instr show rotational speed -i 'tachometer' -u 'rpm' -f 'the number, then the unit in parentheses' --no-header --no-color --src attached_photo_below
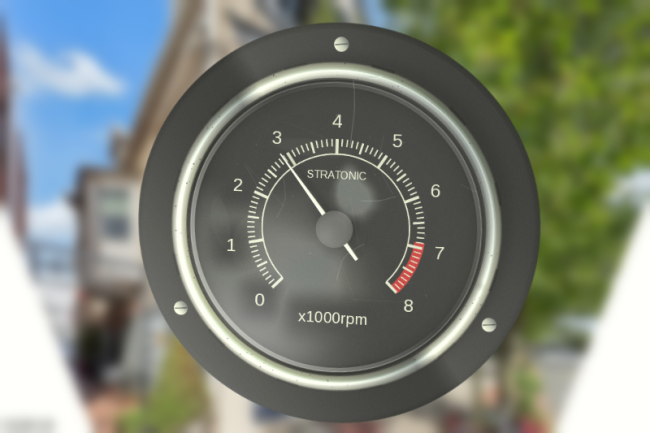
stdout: 2900 (rpm)
